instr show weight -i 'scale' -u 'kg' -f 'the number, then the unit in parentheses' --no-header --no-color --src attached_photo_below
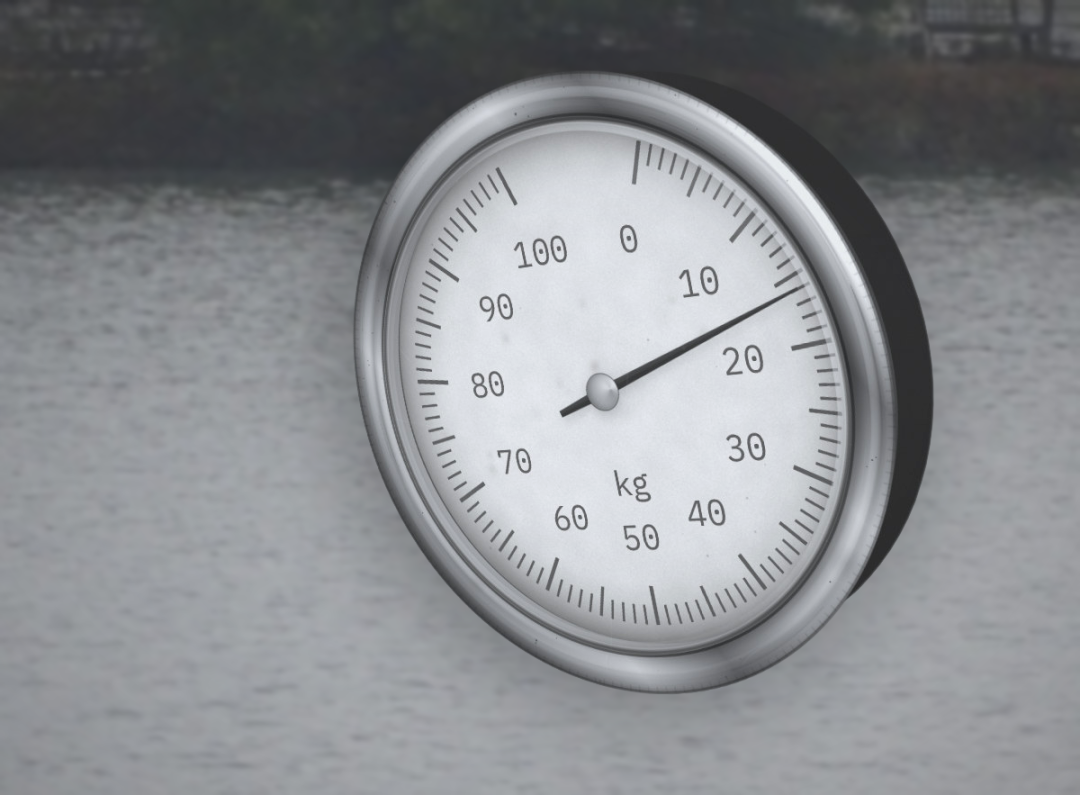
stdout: 16 (kg)
